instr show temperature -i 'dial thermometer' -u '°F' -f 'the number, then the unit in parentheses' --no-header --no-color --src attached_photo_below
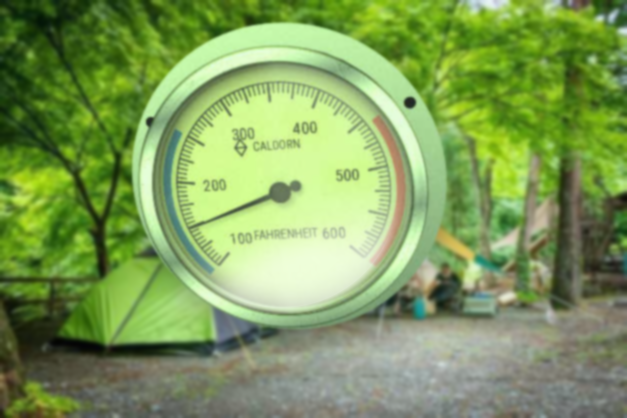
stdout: 150 (°F)
